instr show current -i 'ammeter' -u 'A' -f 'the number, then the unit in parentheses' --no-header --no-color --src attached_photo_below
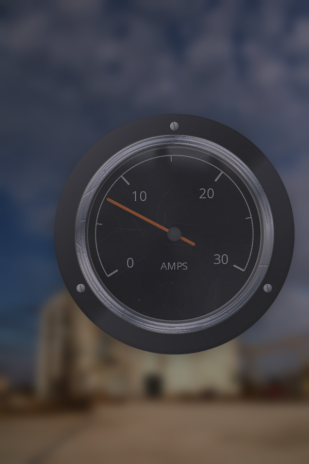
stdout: 7.5 (A)
